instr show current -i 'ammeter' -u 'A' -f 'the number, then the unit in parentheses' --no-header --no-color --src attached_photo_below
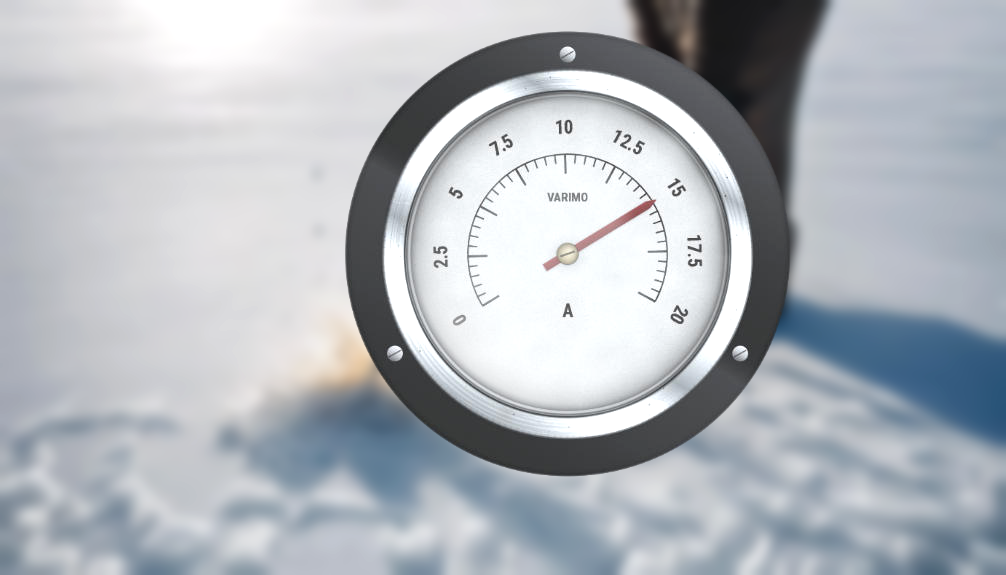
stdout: 15 (A)
